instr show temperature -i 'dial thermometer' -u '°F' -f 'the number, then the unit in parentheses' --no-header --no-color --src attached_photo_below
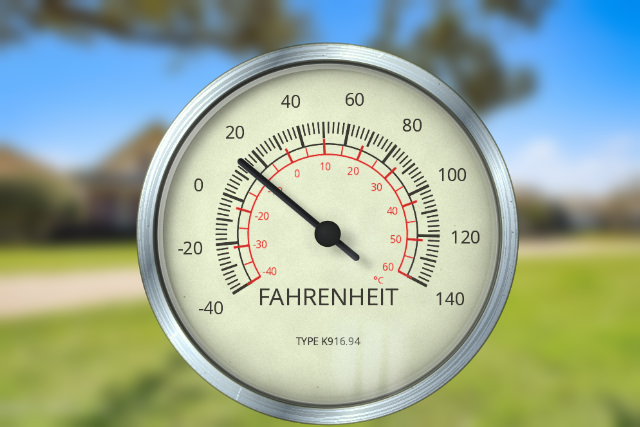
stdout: 14 (°F)
